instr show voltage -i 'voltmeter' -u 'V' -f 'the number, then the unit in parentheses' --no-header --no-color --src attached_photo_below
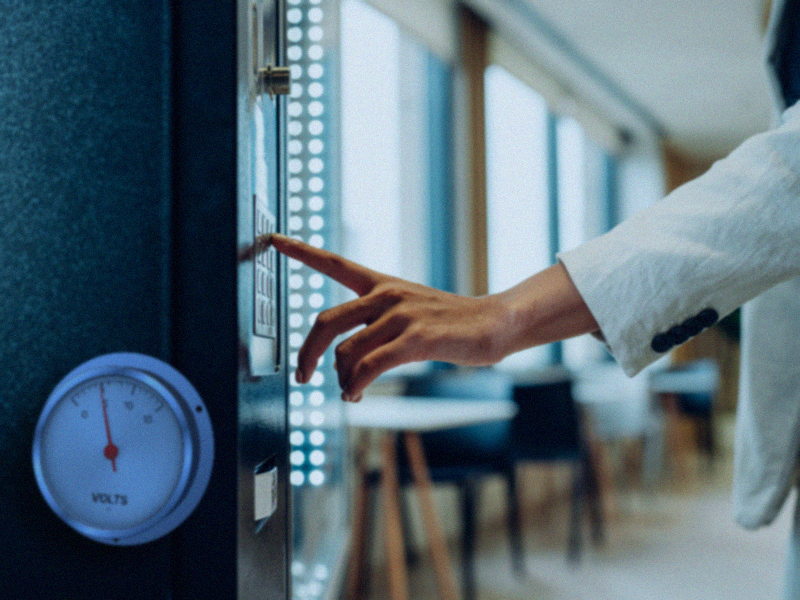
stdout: 5 (V)
